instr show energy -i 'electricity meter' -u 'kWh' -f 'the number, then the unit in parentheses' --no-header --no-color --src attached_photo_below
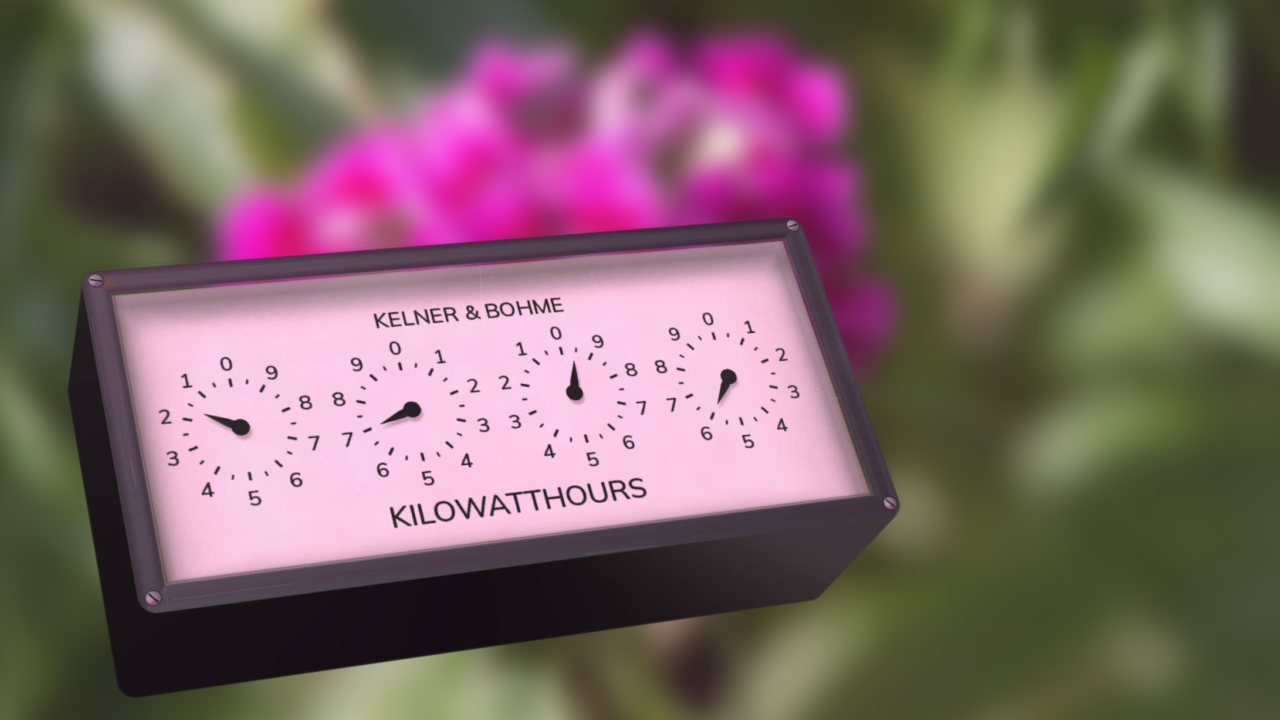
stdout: 1696 (kWh)
